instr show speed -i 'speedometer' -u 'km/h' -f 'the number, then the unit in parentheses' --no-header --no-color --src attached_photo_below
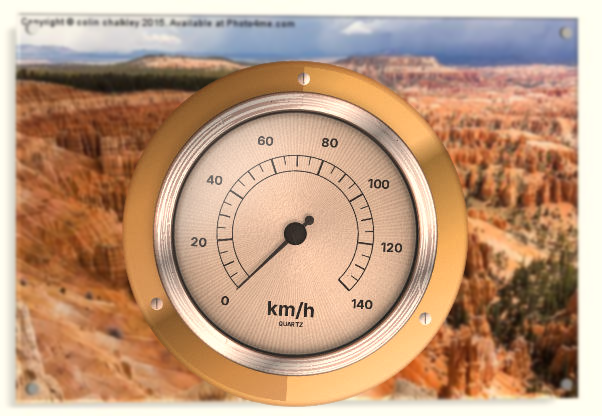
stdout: 0 (km/h)
